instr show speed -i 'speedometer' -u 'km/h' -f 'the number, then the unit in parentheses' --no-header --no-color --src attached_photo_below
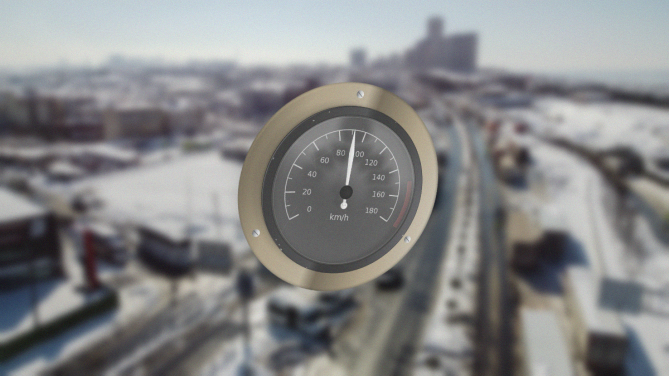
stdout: 90 (km/h)
